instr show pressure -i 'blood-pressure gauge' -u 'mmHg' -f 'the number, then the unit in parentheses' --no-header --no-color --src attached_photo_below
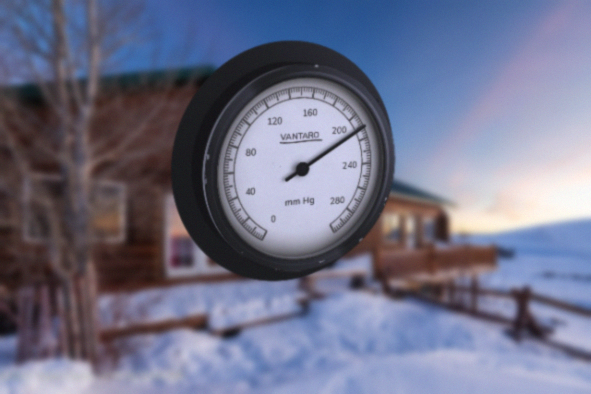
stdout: 210 (mmHg)
